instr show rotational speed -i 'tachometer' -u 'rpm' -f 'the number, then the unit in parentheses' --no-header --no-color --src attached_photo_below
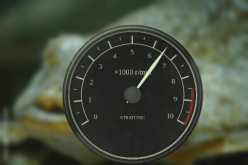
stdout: 6500 (rpm)
